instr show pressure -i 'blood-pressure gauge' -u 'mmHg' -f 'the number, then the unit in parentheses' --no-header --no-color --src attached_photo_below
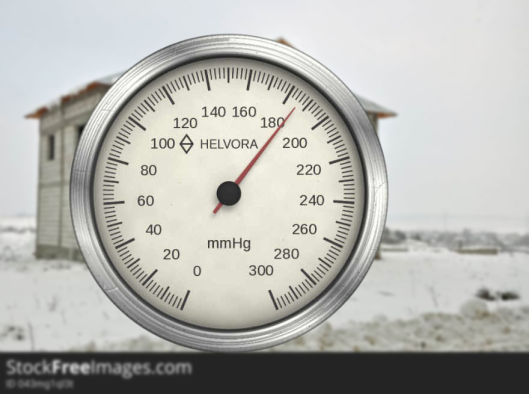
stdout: 186 (mmHg)
